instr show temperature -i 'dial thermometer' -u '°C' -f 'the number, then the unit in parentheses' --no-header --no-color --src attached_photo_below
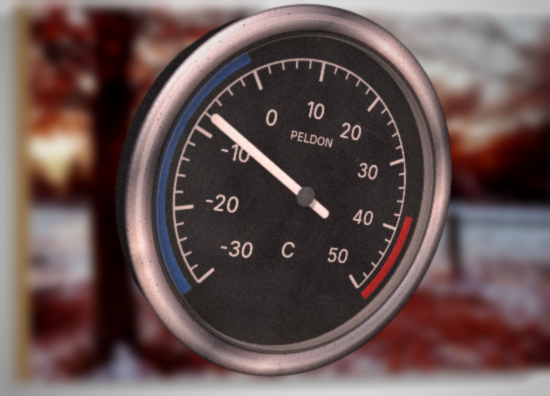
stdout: -8 (°C)
